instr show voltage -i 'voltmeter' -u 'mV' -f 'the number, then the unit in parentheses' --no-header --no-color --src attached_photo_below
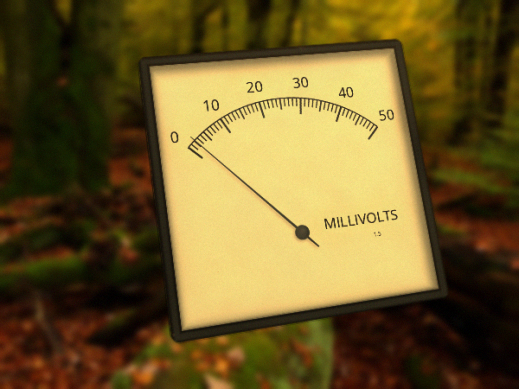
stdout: 2 (mV)
